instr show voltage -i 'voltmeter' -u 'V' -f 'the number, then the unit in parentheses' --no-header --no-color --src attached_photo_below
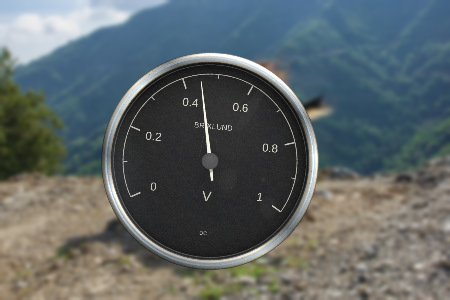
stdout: 0.45 (V)
